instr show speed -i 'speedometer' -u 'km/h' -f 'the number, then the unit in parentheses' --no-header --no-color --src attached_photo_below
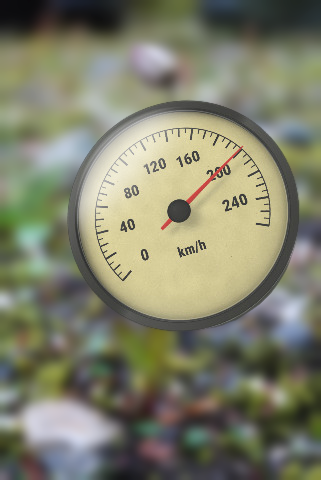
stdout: 200 (km/h)
